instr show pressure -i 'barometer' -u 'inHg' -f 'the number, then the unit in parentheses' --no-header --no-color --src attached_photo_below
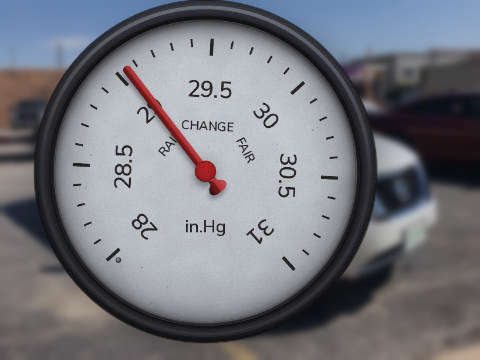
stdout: 29.05 (inHg)
